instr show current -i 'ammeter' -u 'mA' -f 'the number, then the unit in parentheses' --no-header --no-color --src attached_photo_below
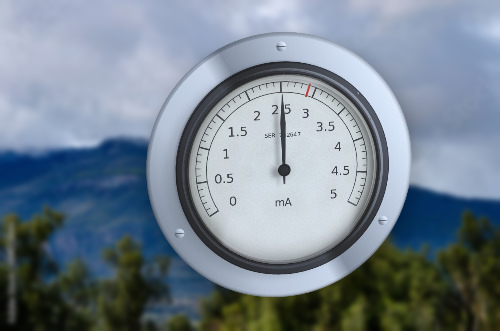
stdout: 2.5 (mA)
